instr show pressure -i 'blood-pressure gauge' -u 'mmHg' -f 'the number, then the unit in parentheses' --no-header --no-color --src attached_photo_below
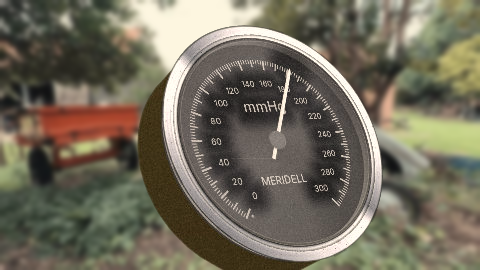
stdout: 180 (mmHg)
